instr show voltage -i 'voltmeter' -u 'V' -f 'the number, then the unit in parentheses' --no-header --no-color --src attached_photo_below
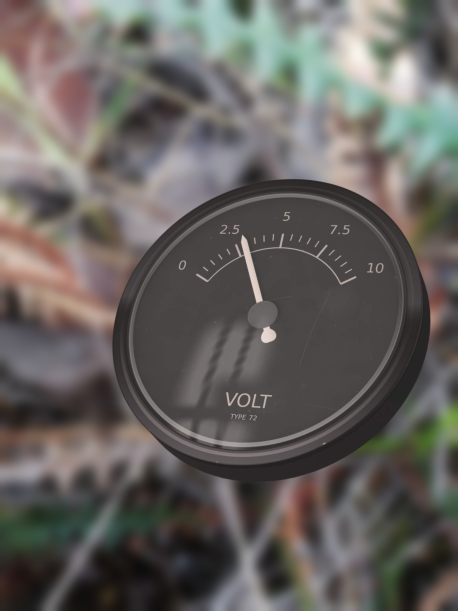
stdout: 3 (V)
